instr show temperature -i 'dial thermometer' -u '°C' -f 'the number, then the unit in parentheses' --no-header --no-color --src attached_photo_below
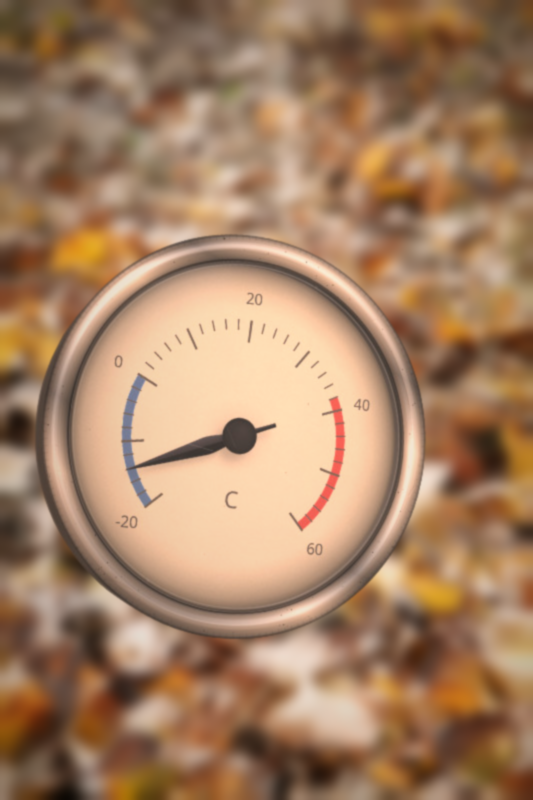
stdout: -14 (°C)
